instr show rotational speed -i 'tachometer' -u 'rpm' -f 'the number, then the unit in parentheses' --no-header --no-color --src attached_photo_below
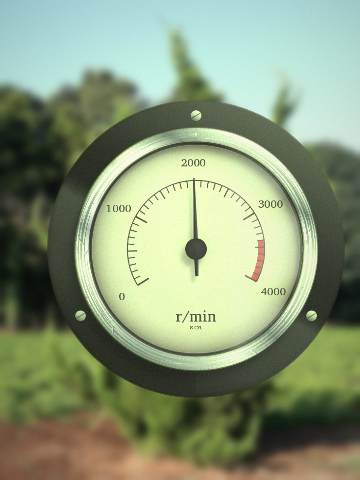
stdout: 2000 (rpm)
